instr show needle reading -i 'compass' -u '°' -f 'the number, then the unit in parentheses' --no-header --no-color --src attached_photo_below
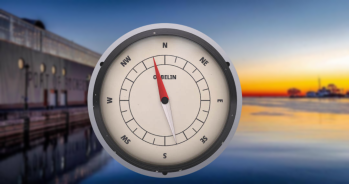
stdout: 345 (°)
